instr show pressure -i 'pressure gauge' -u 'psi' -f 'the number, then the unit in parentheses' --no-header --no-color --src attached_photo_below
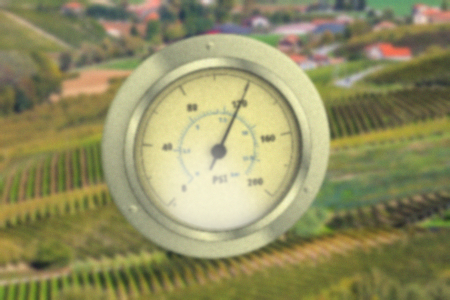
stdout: 120 (psi)
